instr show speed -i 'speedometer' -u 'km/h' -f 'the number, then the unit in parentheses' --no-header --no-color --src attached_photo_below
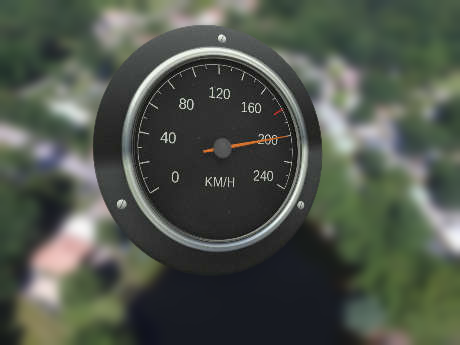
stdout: 200 (km/h)
